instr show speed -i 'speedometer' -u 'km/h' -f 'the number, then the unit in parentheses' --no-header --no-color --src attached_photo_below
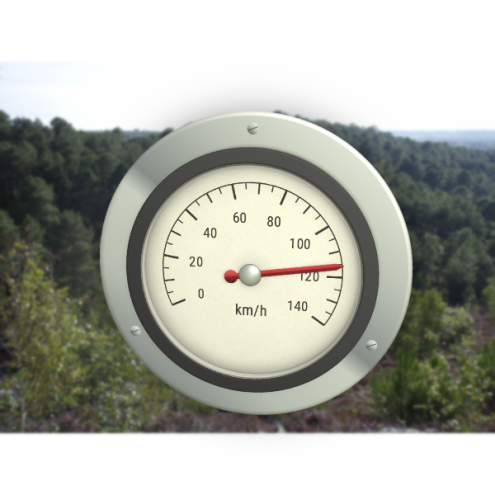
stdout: 115 (km/h)
